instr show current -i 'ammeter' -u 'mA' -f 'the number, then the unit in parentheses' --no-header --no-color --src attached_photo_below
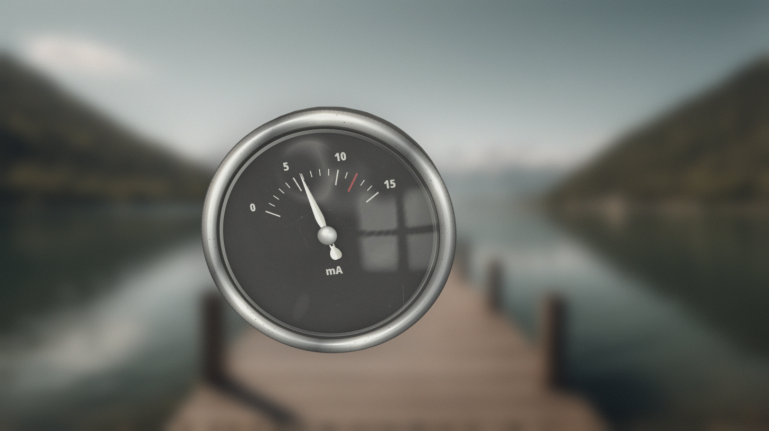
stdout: 6 (mA)
